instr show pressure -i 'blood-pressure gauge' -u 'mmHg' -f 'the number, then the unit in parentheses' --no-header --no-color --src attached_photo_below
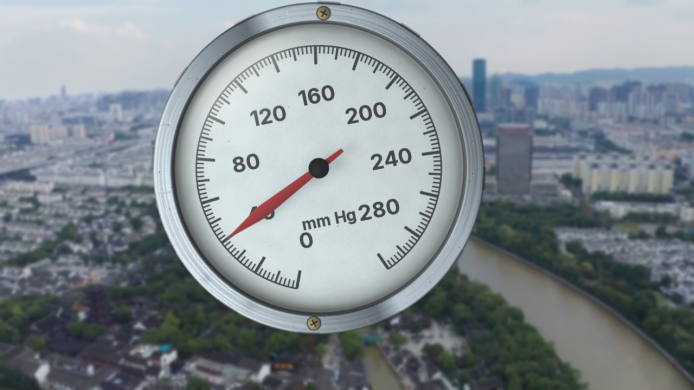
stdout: 40 (mmHg)
